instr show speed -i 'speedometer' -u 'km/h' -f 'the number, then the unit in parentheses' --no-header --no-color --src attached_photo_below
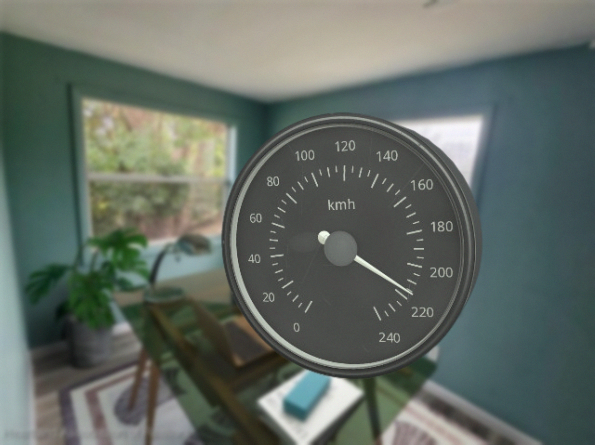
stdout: 215 (km/h)
